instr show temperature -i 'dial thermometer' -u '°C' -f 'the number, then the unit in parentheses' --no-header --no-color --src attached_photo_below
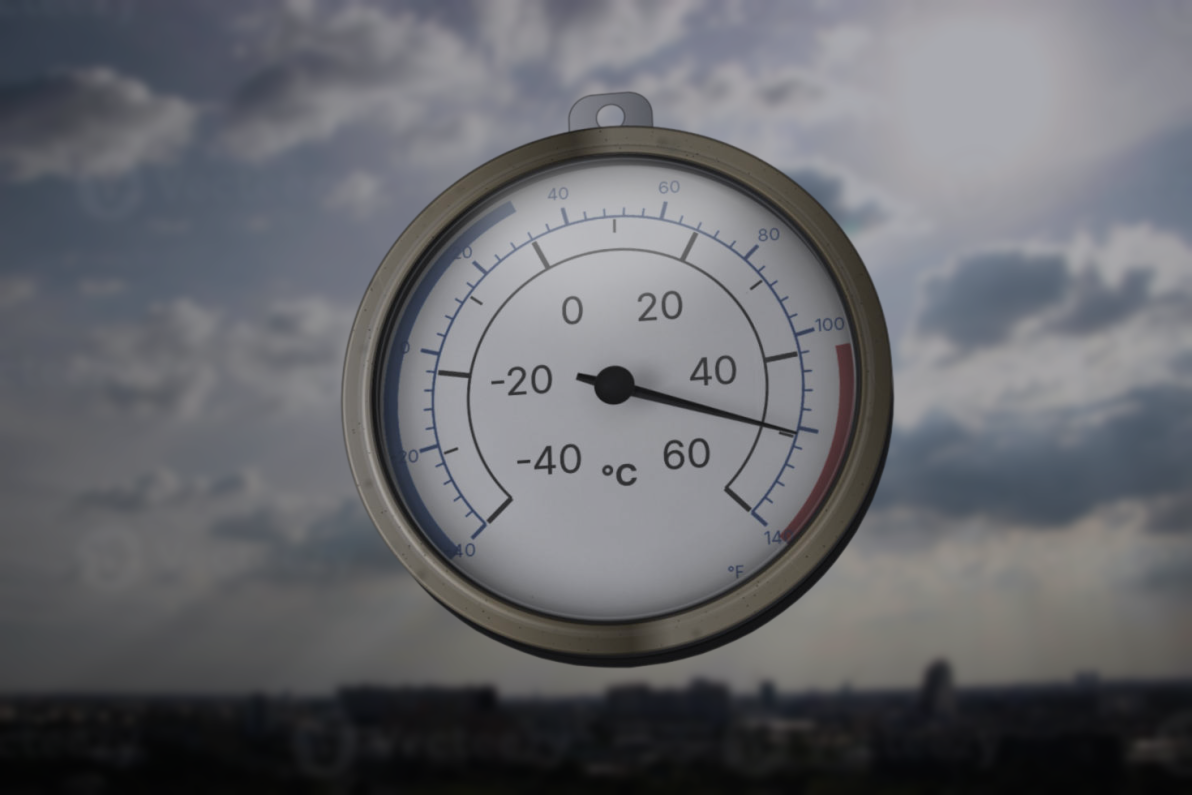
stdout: 50 (°C)
